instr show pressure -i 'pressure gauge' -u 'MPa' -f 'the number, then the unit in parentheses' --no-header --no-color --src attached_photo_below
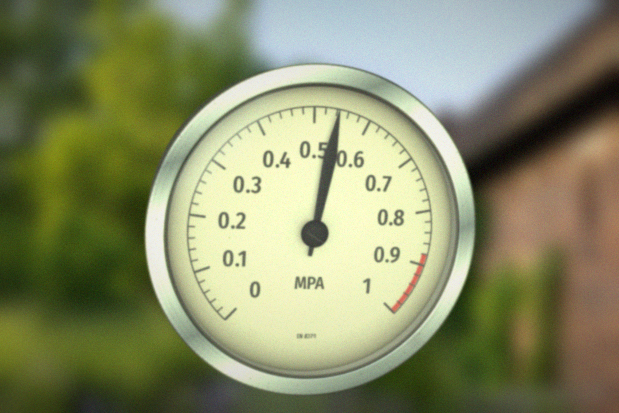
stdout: 0.54 (MPa)
